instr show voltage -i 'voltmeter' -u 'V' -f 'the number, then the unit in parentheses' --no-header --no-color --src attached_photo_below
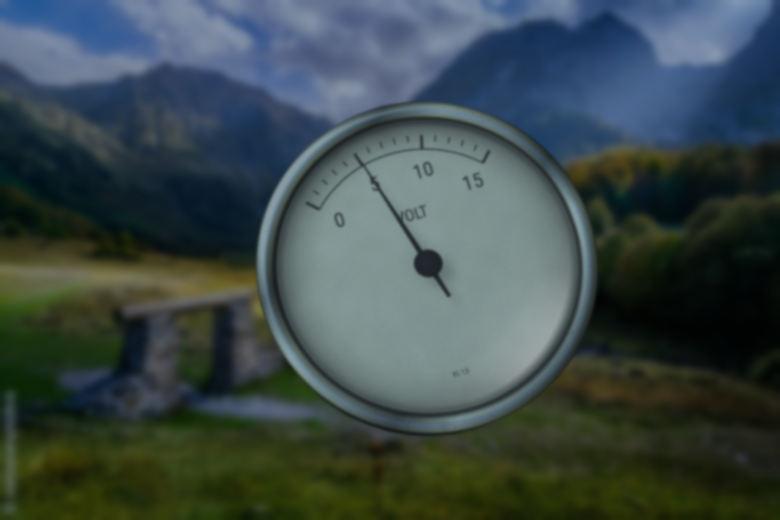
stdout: 5 (V)
